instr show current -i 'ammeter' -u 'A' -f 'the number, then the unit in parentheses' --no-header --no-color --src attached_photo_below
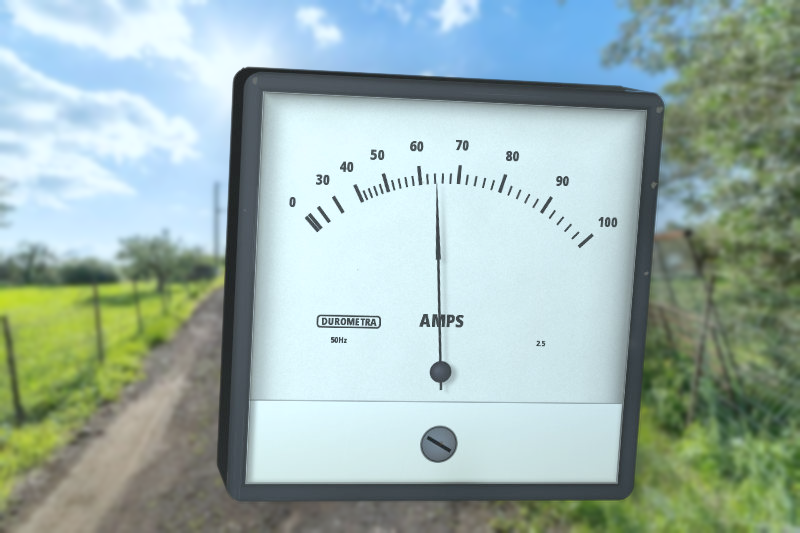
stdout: 64 (A)
